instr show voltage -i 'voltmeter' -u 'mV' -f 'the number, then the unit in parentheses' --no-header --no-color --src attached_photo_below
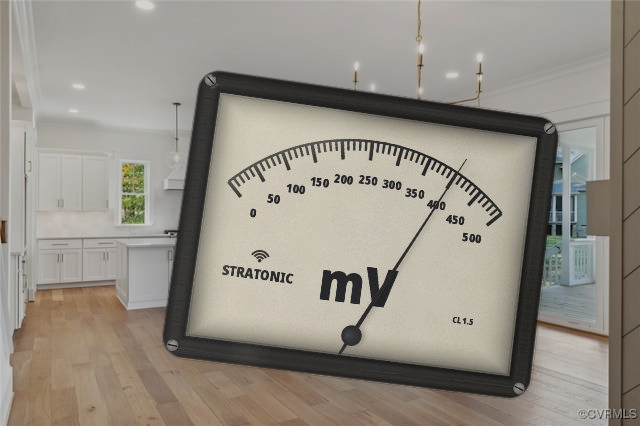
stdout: 400 (mV)
